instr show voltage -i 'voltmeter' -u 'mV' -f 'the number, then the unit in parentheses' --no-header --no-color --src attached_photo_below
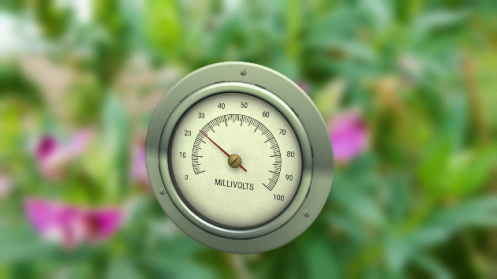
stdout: 25 (mV)
